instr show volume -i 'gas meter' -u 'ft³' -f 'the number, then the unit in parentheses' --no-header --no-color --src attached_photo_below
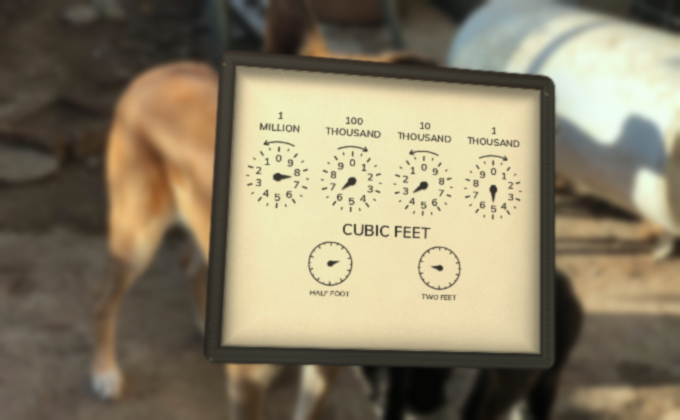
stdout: 763500 (ft³)
